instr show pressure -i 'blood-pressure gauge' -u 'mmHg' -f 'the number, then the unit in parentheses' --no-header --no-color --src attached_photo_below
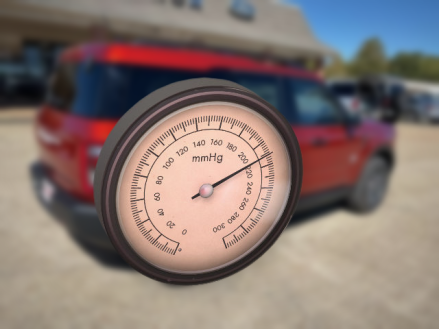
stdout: 210 (mmHg)
